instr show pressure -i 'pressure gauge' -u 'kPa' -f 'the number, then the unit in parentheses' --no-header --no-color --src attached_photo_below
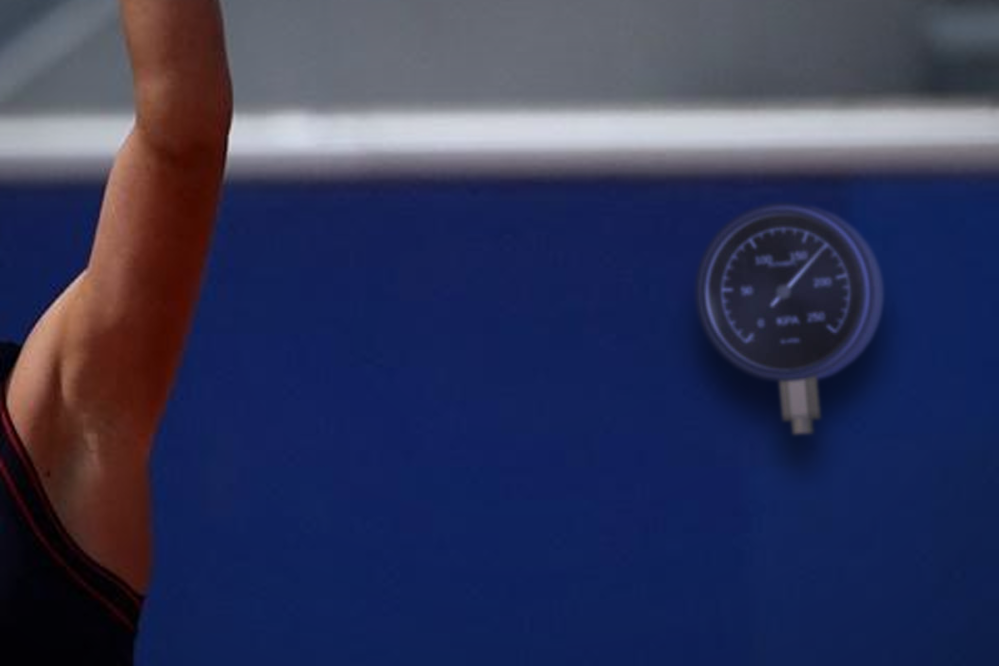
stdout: 170 (kPa)
